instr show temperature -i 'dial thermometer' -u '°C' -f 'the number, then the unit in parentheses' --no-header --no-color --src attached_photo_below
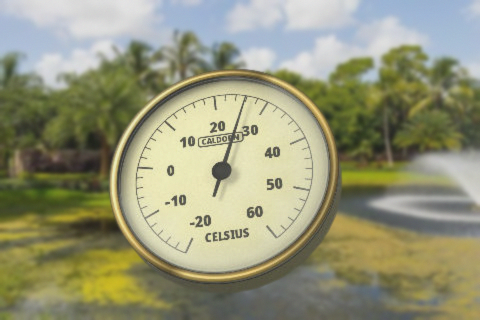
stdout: 26 (°C)
